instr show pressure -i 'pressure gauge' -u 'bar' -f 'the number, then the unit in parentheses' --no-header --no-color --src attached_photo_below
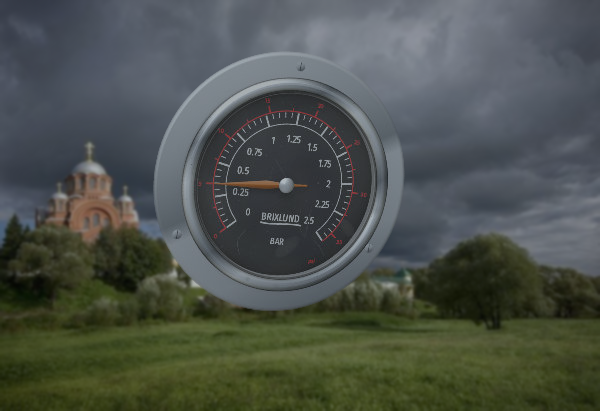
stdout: 0.35 (bar)
